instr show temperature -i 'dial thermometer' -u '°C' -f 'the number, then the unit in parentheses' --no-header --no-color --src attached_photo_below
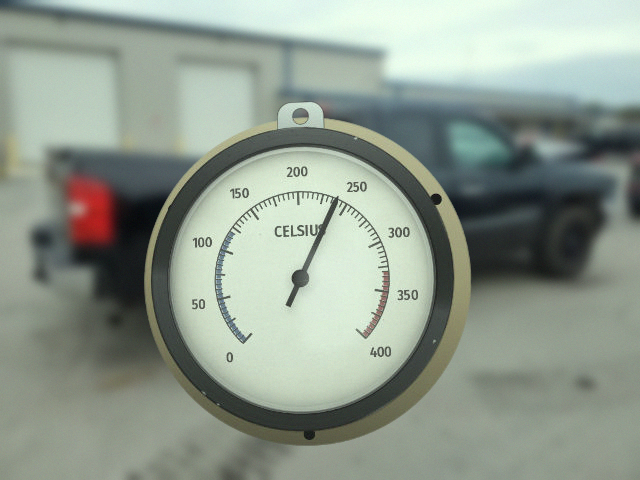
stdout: 240 (°C)
